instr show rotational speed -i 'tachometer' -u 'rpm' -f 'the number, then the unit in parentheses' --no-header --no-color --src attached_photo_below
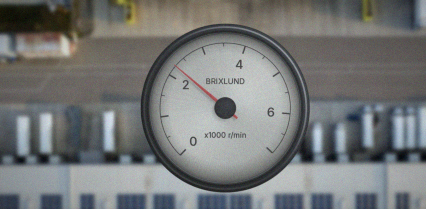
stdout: 2250 (rpm)
